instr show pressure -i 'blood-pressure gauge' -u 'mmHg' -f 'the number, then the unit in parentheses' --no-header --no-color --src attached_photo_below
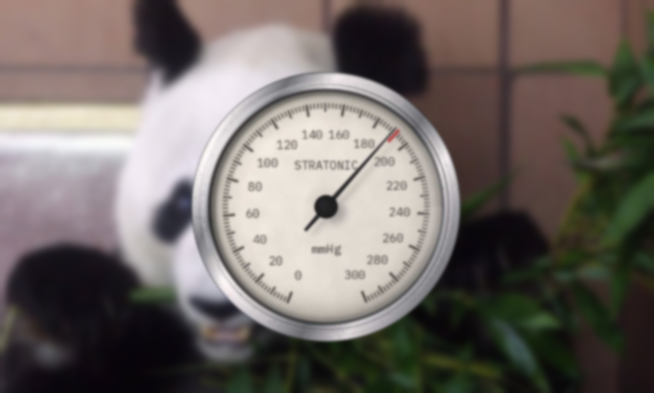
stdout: 190 (mmHg)
